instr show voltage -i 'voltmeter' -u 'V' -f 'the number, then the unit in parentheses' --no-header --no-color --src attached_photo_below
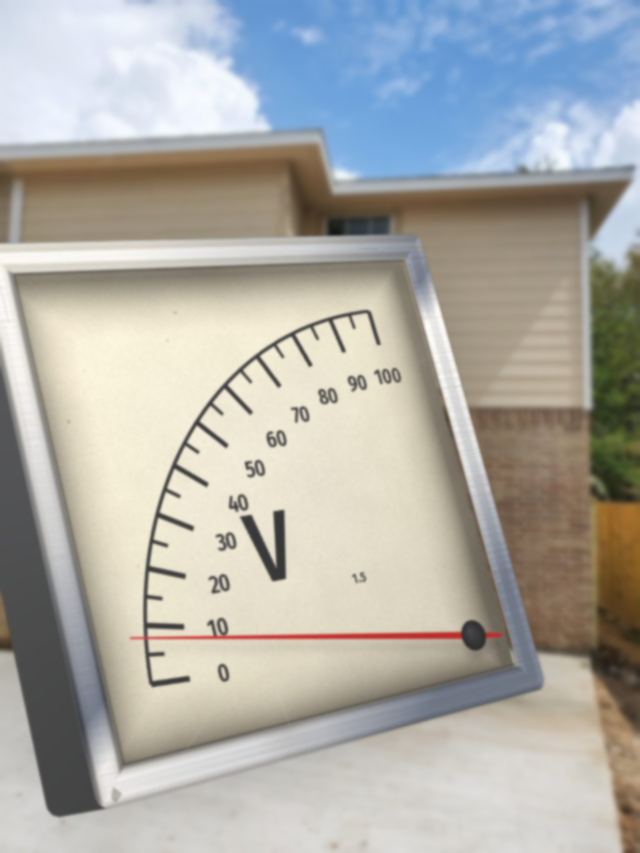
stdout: 7.5 (V)
